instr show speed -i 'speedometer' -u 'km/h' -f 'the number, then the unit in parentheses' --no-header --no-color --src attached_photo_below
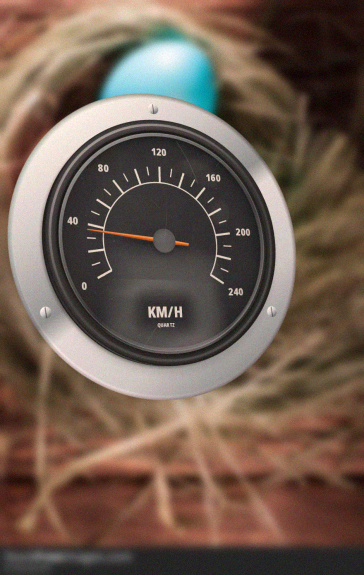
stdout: 35 (km/h)
